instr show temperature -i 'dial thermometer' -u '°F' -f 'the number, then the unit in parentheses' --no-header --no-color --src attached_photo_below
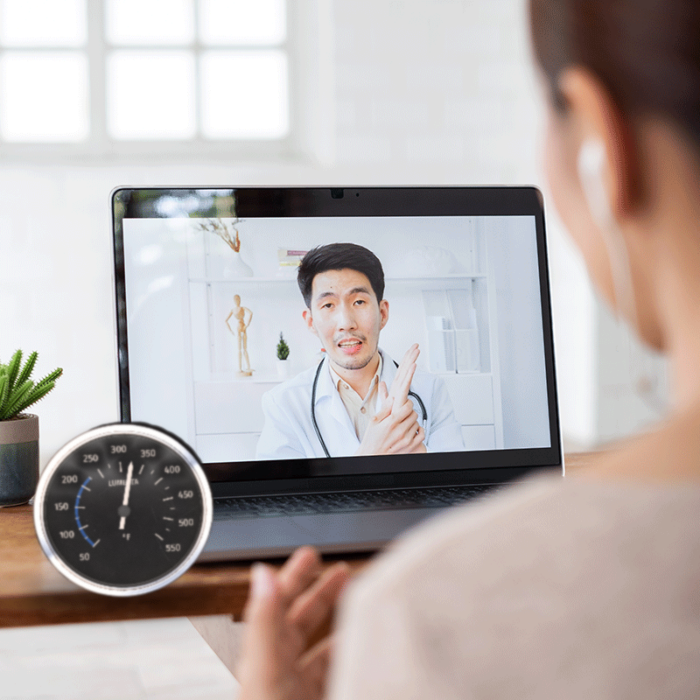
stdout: 325 (°F)
